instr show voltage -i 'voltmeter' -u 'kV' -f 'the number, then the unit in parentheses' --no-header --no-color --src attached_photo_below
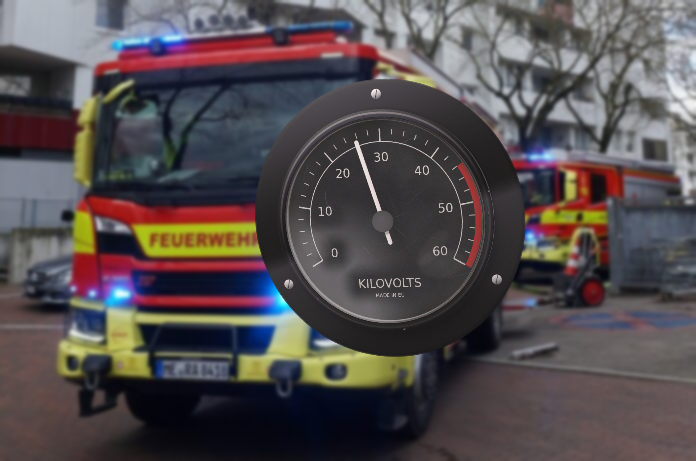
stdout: 26 (kV)
